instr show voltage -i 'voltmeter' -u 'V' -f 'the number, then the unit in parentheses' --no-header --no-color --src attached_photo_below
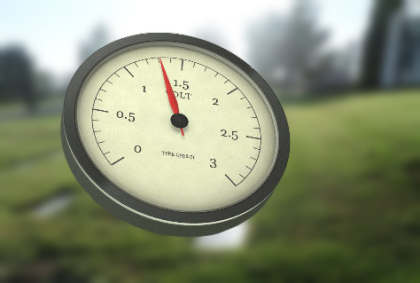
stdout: 1.3 (V)
